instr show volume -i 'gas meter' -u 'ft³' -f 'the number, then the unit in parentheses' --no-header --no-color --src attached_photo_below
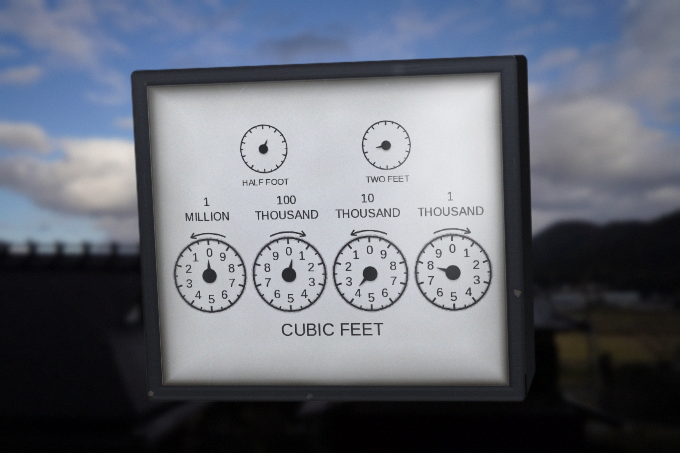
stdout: 3800 (ft³)
